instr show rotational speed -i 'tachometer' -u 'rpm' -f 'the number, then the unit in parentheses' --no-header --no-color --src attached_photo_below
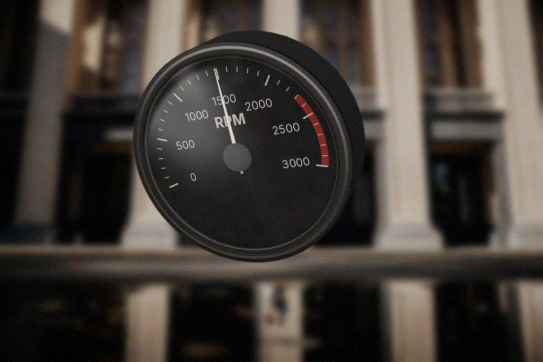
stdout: 1500 (rpm)
